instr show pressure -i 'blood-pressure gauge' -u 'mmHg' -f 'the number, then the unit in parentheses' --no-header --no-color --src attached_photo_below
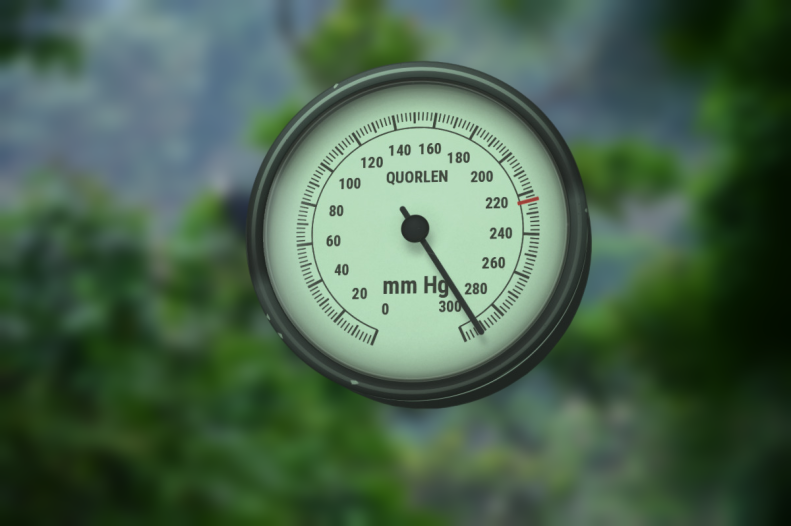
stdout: 292 (mmHg)
